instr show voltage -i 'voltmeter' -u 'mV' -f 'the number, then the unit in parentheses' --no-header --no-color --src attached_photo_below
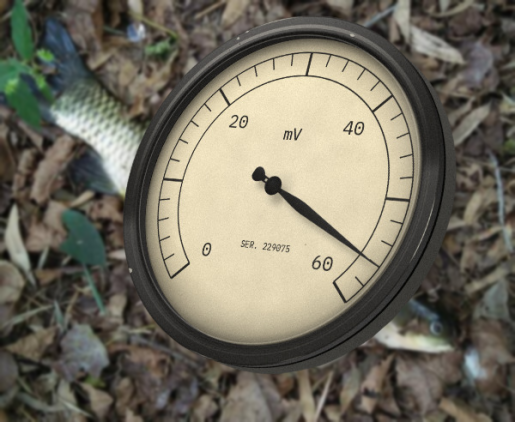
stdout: 56 (mV)
